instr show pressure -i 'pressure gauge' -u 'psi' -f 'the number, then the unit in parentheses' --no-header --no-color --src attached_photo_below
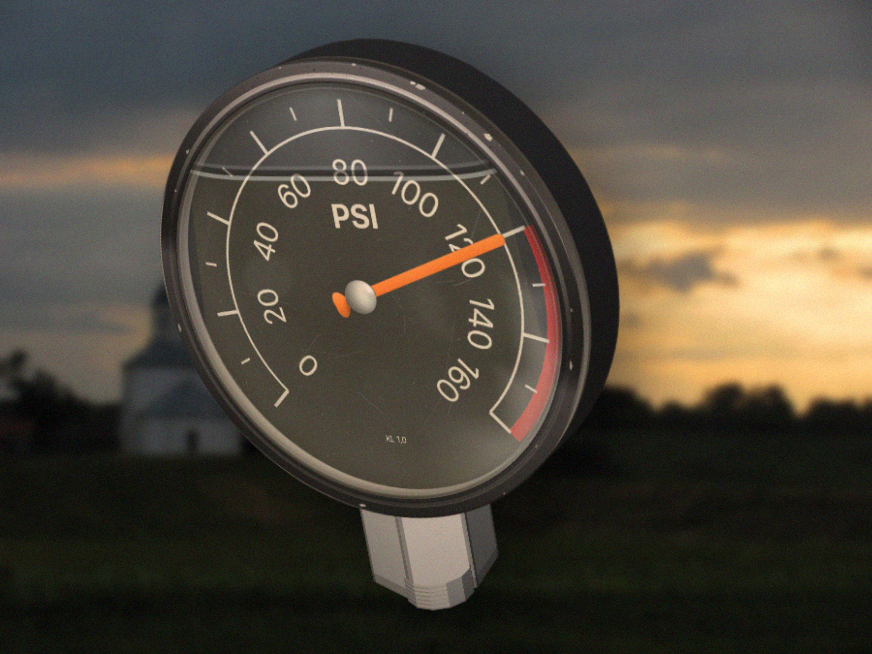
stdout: 120 (psi)
